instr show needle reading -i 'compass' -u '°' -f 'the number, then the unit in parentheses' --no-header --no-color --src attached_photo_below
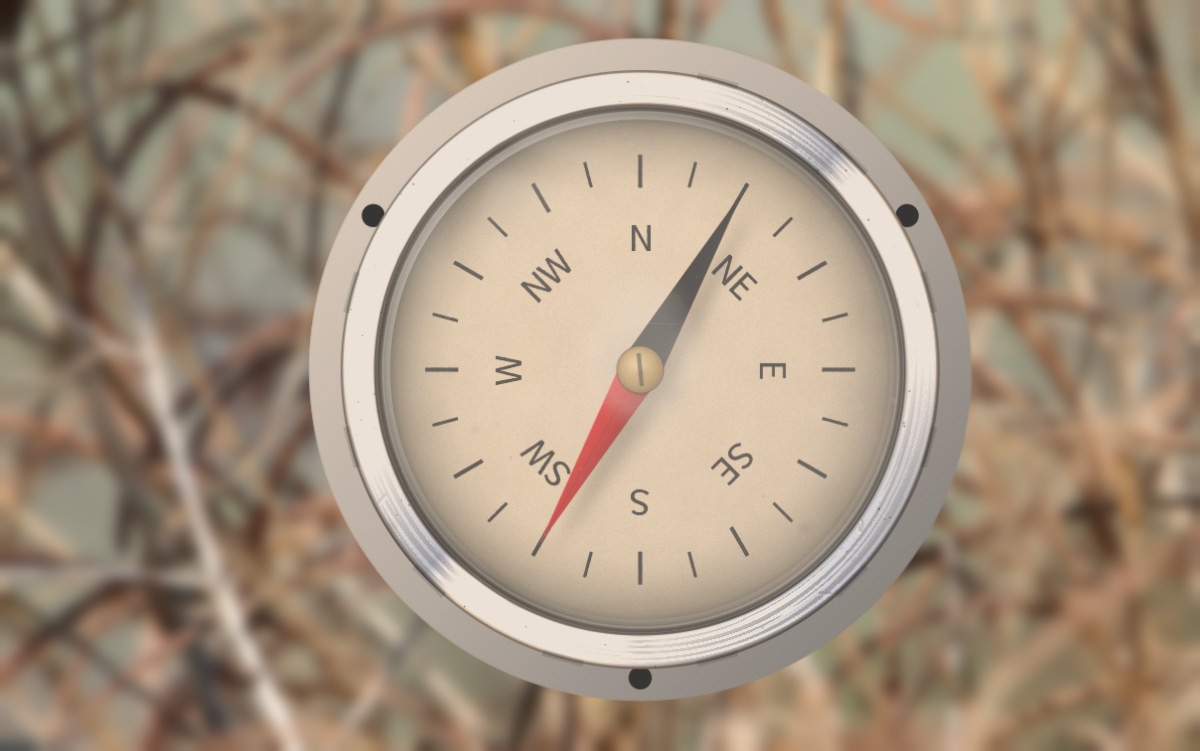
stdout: 210 (°)
